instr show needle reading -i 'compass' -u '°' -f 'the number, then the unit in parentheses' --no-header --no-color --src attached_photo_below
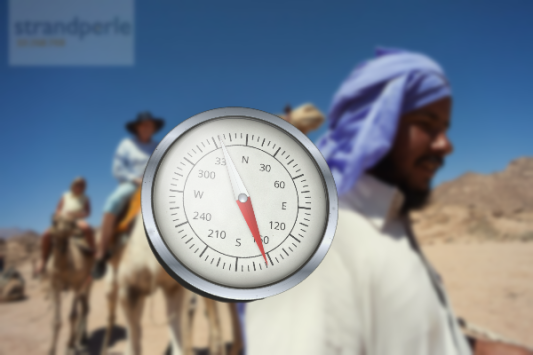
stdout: 155 (°)
